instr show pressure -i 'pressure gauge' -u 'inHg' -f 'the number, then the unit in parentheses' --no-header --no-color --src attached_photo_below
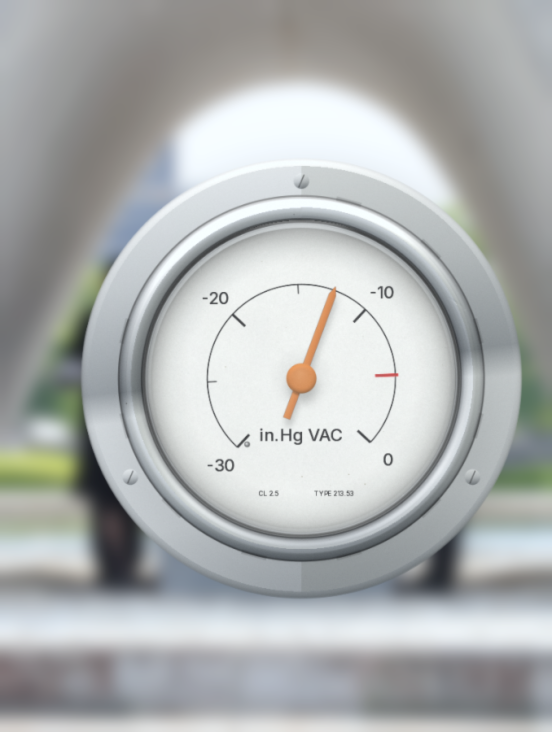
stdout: -12.5 (inHg)
